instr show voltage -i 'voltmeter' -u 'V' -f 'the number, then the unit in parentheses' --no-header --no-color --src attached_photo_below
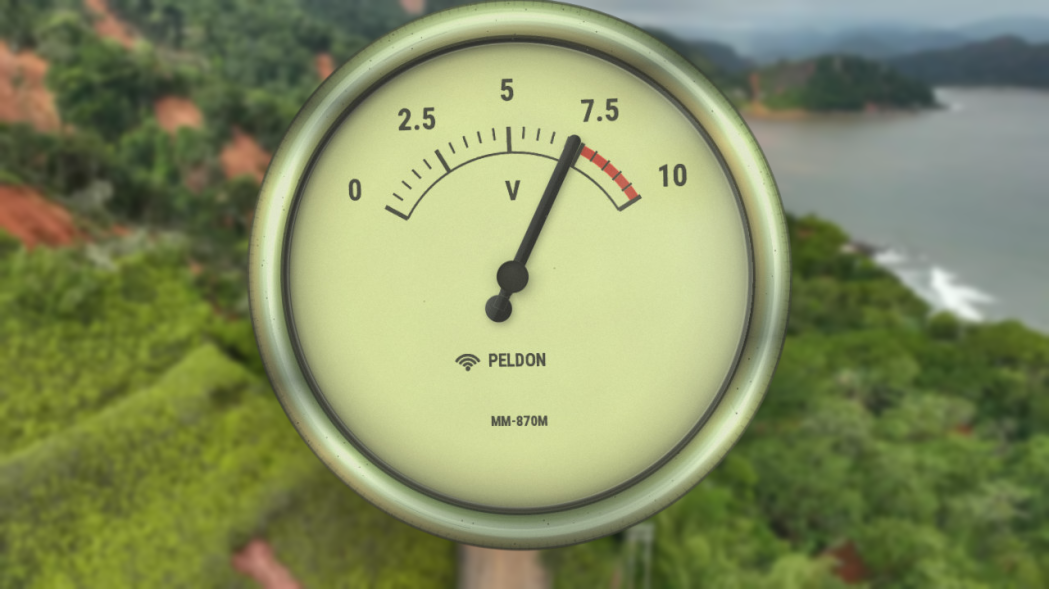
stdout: 7.25 (V)
